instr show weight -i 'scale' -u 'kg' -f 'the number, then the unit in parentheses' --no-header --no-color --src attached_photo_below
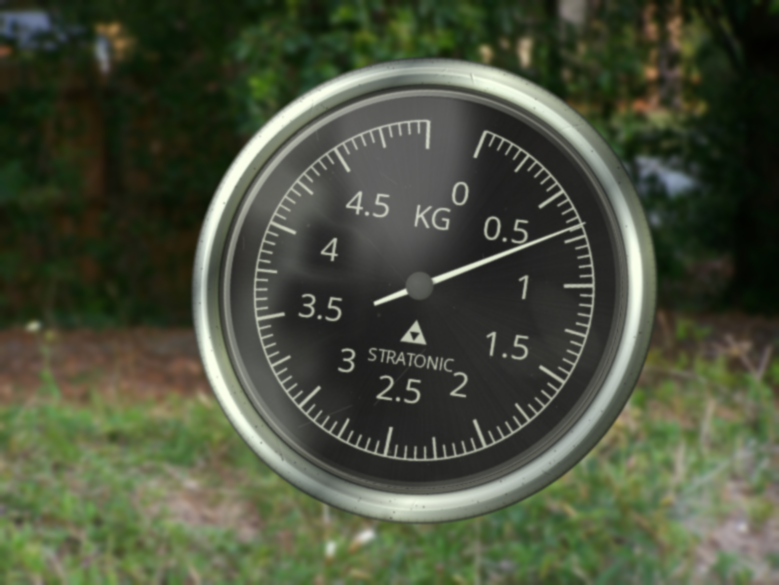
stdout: 0.7 (kg)
